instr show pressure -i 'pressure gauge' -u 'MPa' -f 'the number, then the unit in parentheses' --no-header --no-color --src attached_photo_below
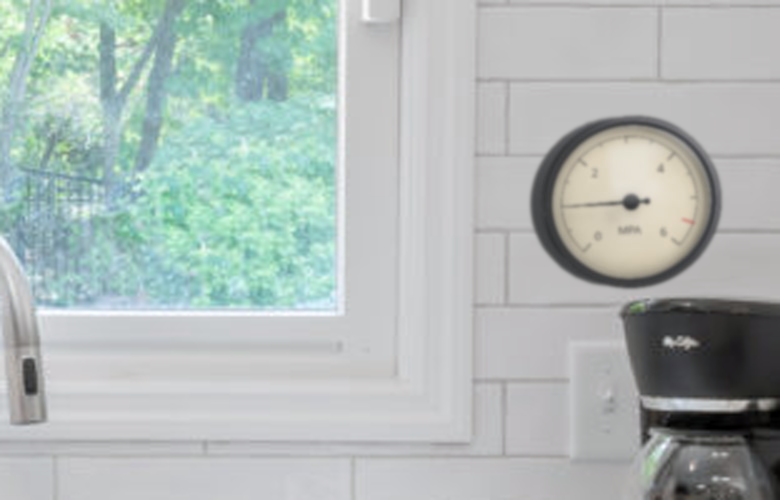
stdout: 1 (MPa)
